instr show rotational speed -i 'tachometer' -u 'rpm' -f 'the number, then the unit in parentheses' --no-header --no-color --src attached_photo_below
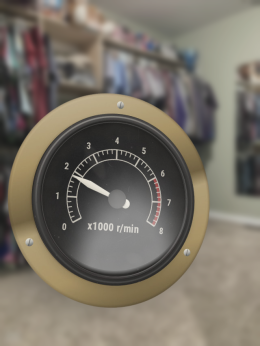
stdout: 1800 (rpm)
